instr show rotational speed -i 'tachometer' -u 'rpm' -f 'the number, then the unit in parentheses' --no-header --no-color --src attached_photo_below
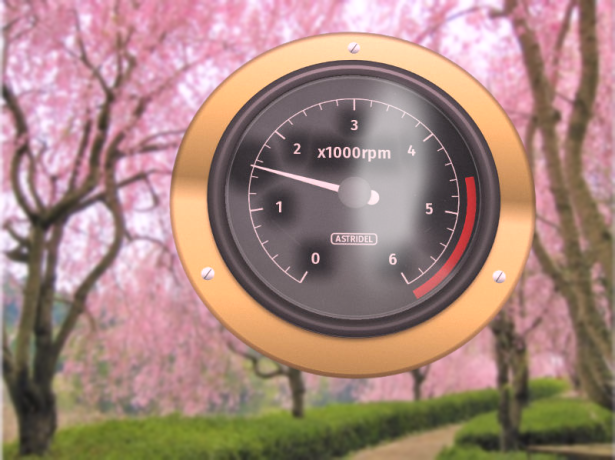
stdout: 1500 (rpm)
